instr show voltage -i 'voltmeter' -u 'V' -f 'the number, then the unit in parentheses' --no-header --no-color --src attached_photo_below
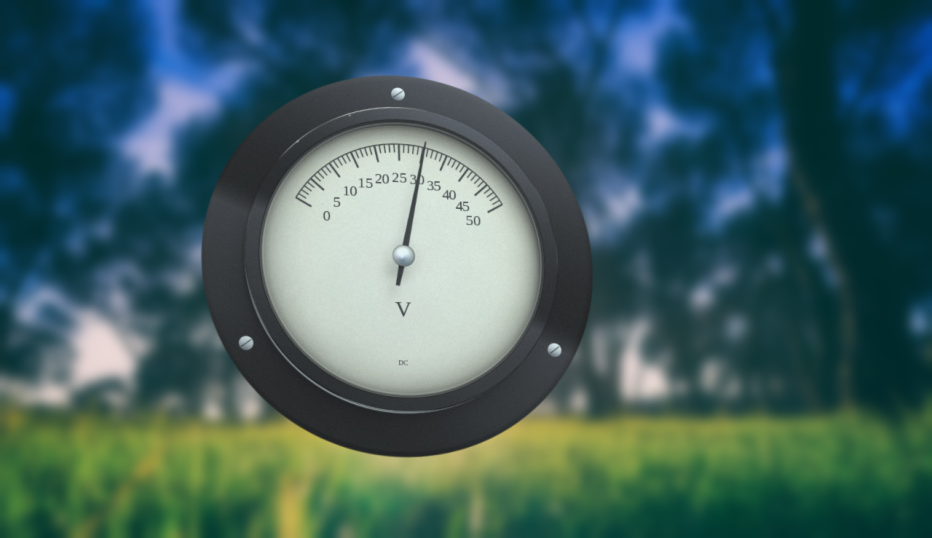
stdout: 30 (V)
